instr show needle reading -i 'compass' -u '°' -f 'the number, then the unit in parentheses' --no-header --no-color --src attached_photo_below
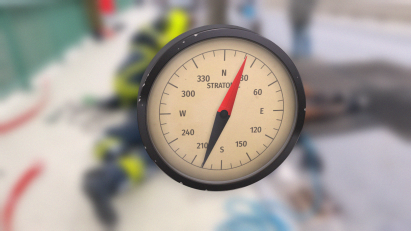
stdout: 20 (°)
